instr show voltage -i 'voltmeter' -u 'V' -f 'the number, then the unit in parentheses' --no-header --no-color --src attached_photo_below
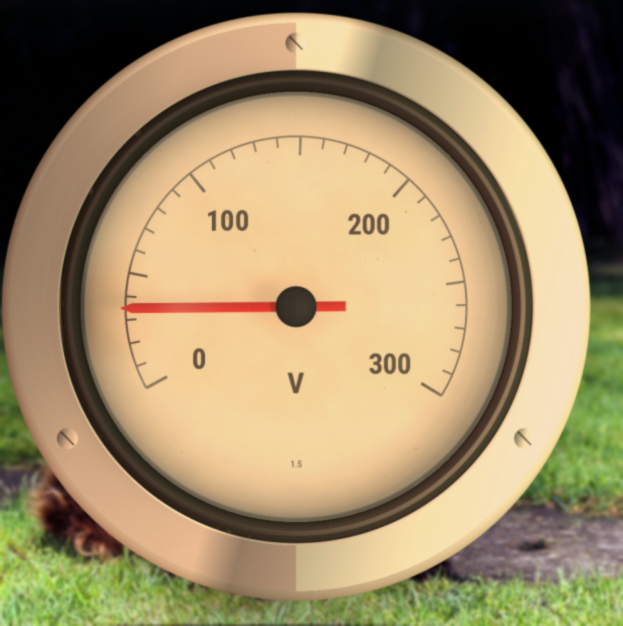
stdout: 35 (V)
